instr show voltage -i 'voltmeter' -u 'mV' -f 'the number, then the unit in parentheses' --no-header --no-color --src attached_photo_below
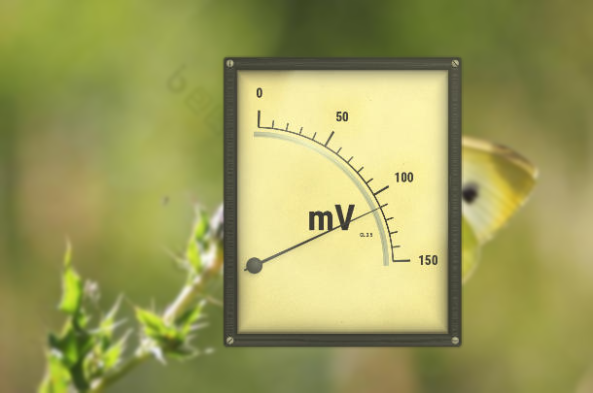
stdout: 110 (mV)
